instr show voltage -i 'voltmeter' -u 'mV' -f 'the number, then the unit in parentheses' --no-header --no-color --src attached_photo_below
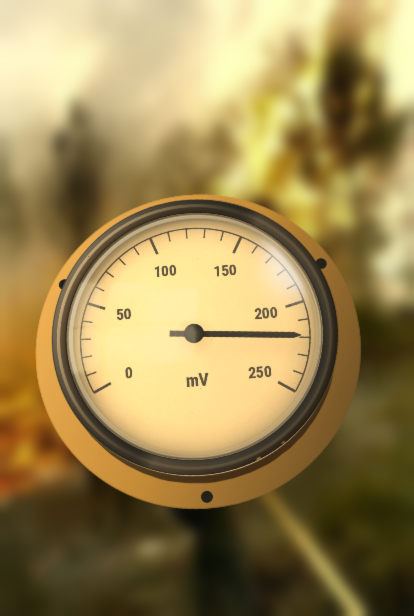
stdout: 220 (mV)
